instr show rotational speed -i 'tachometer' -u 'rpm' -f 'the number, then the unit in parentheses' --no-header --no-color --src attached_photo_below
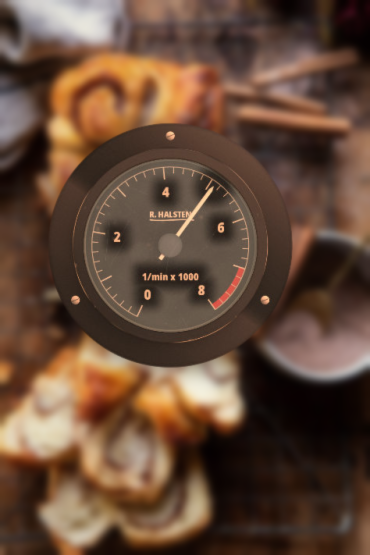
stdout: 5100 (rpm)
